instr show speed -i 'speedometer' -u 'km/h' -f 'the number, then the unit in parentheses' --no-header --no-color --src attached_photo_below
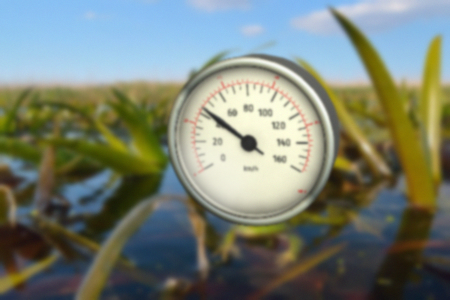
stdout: 45 (km/h)
